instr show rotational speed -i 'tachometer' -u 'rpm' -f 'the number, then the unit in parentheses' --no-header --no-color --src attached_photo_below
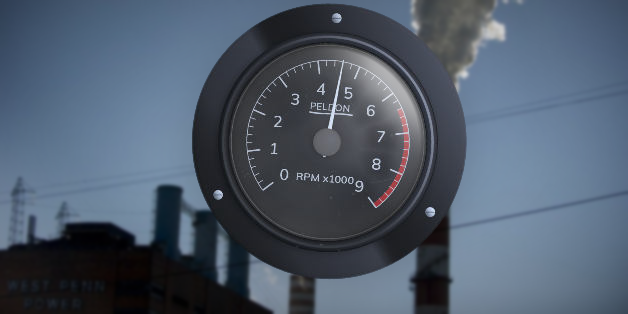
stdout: 4600 (rpm)
